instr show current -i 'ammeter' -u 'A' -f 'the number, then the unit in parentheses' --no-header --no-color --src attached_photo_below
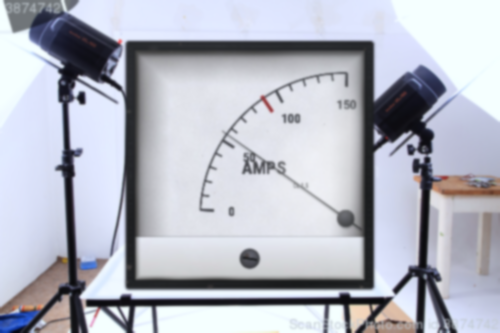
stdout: 55 (A)
